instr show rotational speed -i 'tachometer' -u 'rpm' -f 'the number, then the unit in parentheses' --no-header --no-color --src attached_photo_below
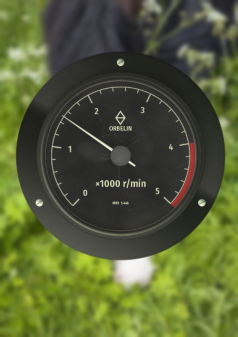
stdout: 1500 (rpm)
